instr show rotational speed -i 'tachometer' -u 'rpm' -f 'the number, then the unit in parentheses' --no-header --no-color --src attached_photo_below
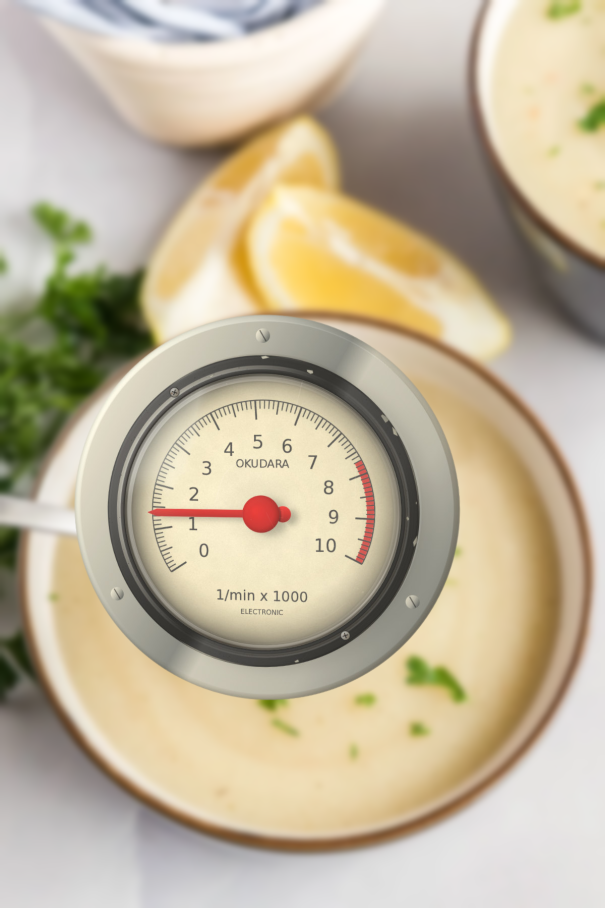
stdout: 1400 (rpm)
